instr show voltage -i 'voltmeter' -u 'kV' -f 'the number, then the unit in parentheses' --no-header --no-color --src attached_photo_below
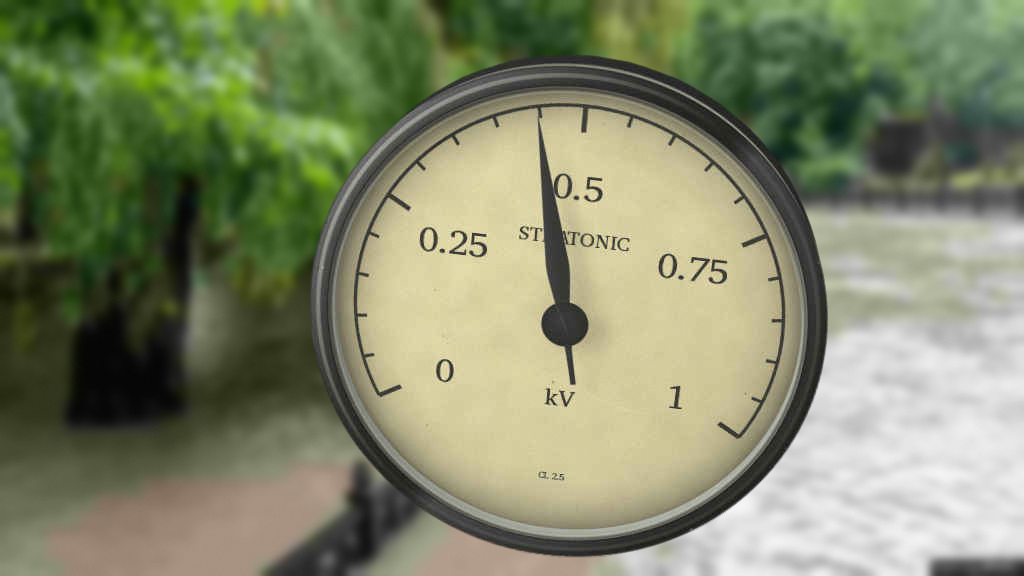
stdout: 0.45 (kV)
